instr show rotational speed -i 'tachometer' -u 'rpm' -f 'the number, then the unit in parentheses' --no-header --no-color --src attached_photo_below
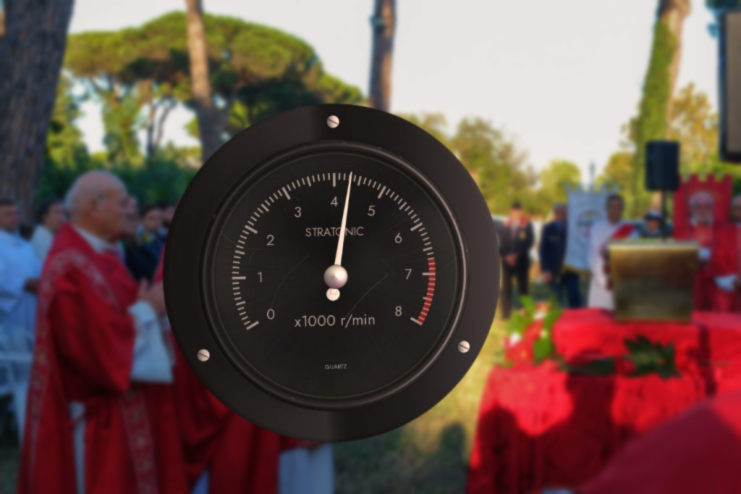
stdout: 4300 (rpm)
